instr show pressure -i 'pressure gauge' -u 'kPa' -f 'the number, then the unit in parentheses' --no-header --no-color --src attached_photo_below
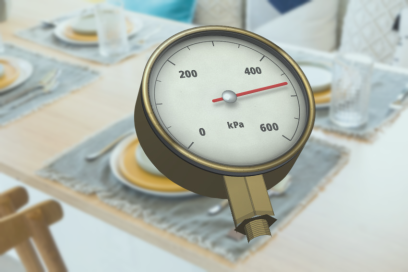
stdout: 475 (kPa)
